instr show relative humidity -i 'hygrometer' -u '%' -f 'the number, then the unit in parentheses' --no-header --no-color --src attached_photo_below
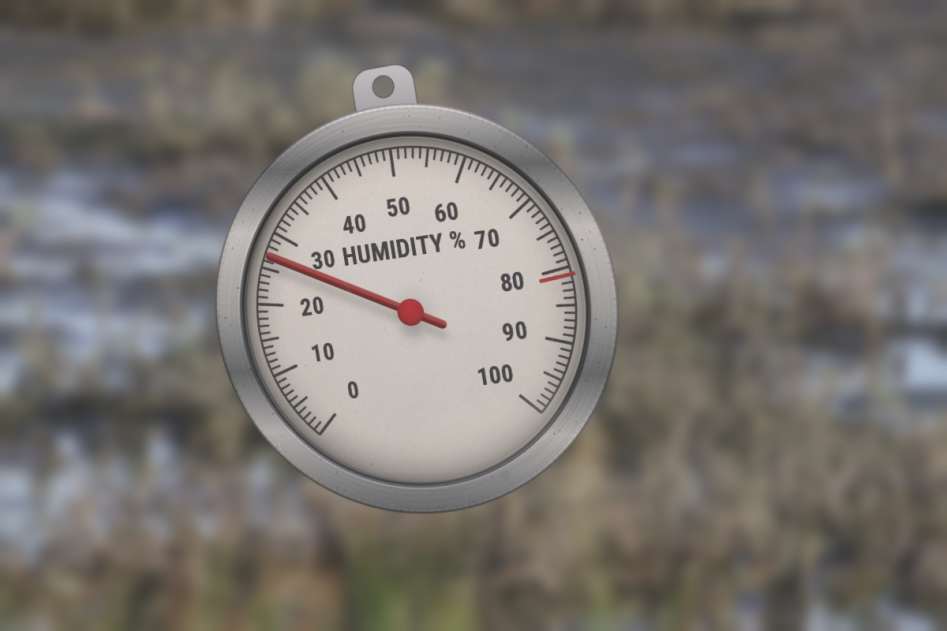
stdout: 27 (%)
